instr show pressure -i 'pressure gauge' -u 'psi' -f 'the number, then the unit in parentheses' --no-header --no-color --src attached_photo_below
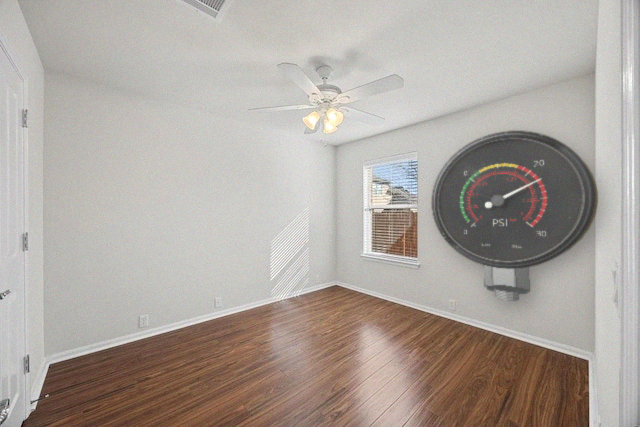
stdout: 22 (psi)
